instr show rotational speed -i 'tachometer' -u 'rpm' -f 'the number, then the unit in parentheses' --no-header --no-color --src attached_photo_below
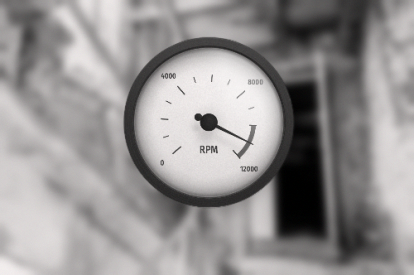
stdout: 11000 (rpm)
